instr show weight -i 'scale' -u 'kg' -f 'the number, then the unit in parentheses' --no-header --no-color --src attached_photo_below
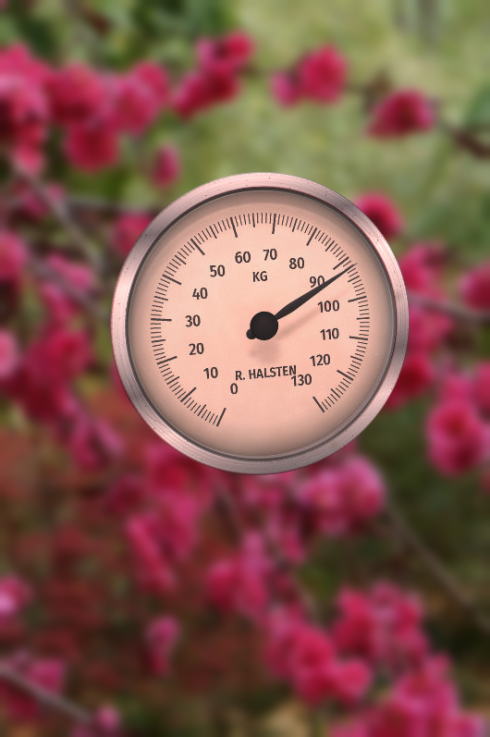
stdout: 92 (kg)
